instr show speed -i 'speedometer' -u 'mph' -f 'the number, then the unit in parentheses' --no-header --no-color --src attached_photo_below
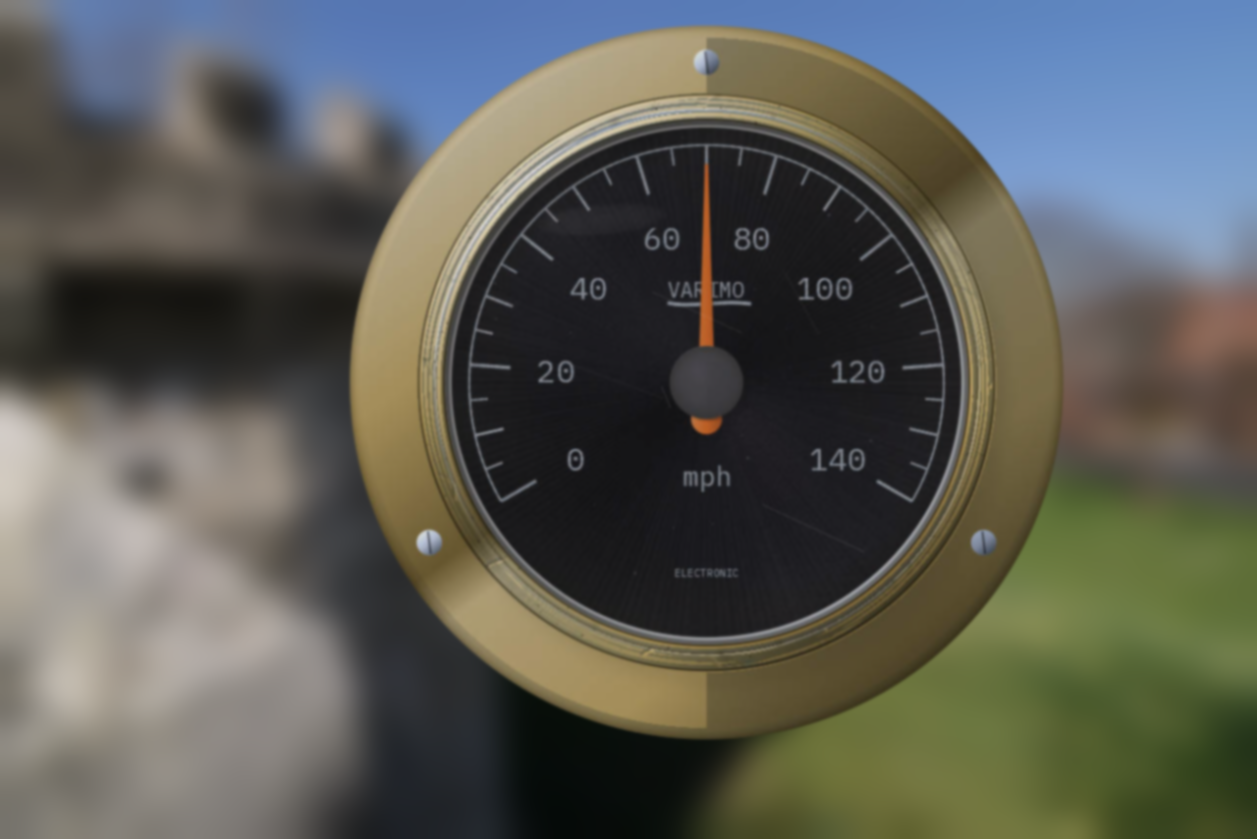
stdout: 70 (mph)
